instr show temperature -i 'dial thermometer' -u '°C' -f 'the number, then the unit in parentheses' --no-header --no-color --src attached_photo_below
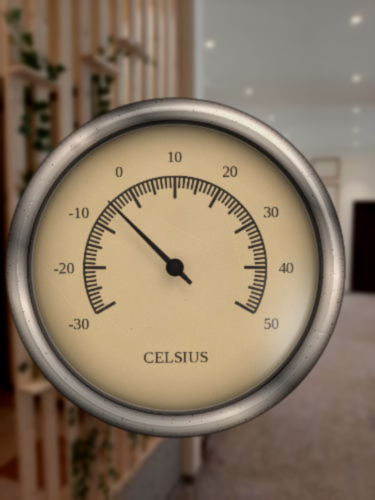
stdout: -5 (°C)
